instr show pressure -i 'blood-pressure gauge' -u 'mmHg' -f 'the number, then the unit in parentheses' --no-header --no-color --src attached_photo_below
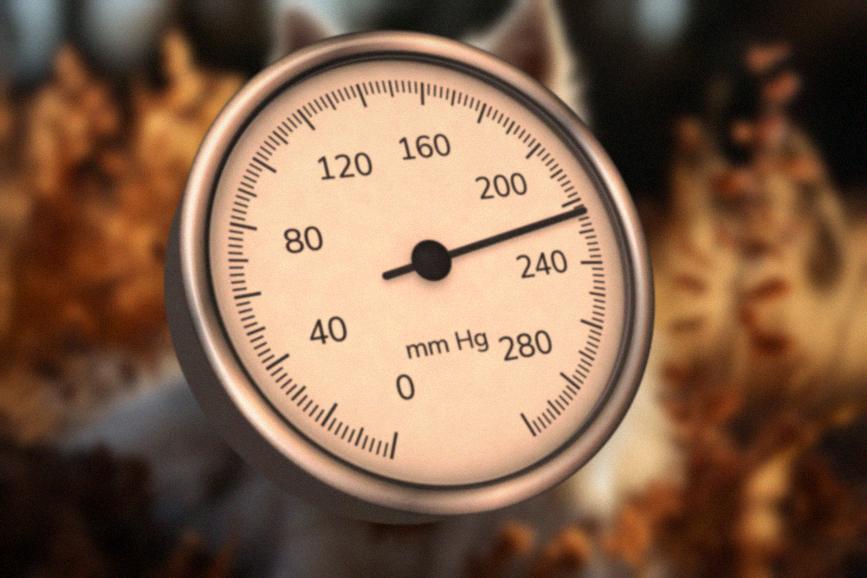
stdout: 224 (mmHg)
